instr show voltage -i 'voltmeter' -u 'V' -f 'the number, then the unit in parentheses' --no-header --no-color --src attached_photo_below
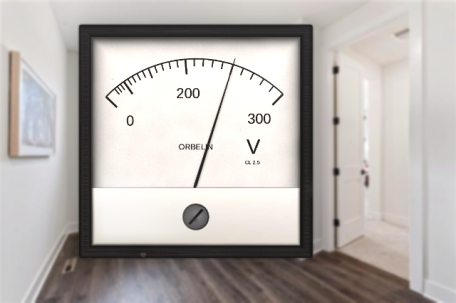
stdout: 250 (V)
